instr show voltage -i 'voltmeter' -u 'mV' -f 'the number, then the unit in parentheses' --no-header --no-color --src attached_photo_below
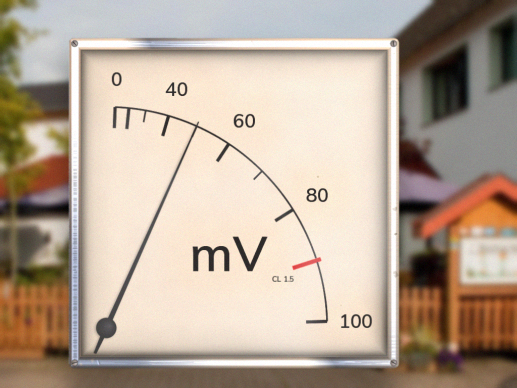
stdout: 50 (mV)
